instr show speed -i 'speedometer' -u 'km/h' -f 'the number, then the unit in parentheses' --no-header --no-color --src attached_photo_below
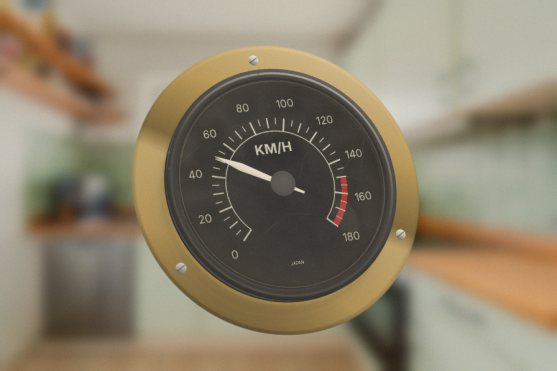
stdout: 50 (km/h)
